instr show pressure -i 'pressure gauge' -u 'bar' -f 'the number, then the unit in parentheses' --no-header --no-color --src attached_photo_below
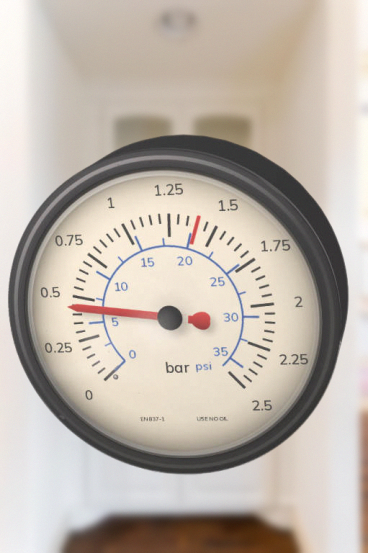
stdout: 0.45 (bar)
